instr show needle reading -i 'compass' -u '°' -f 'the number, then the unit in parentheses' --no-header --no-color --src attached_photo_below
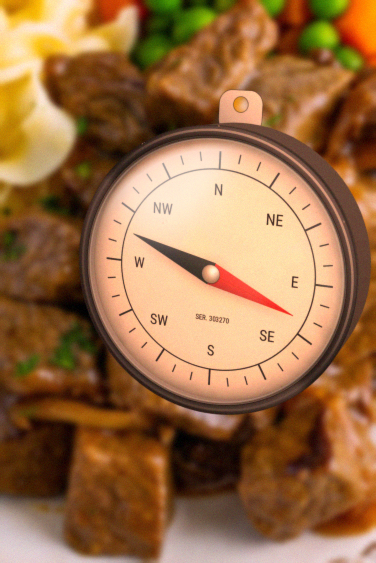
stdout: 110 (°)
